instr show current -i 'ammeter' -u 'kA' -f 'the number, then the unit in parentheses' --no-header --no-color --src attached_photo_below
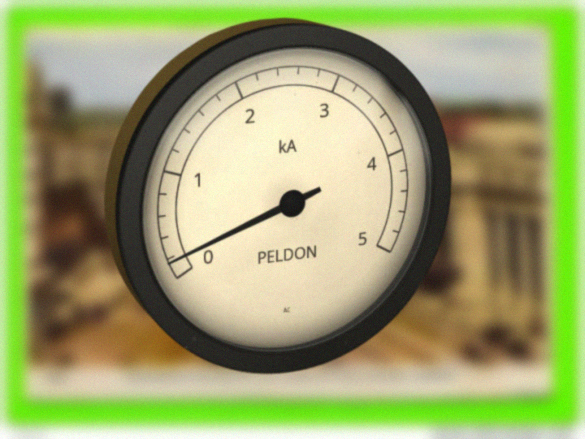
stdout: 0.2 (kA)
